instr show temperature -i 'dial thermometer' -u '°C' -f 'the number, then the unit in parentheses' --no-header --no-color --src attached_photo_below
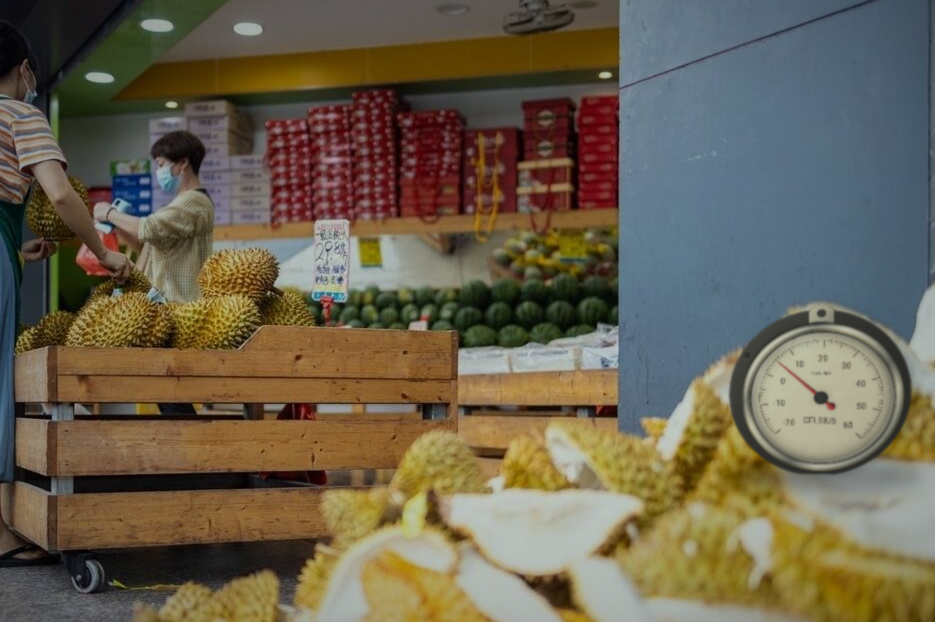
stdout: 5 (°C)
